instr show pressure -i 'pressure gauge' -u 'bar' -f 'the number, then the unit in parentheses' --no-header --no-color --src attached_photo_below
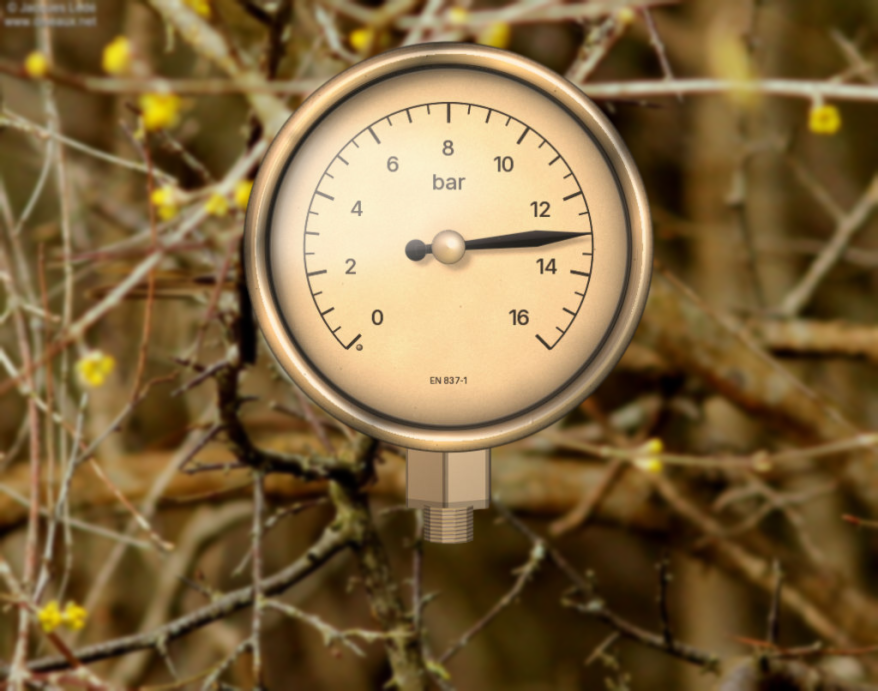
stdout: 13 (bar)
